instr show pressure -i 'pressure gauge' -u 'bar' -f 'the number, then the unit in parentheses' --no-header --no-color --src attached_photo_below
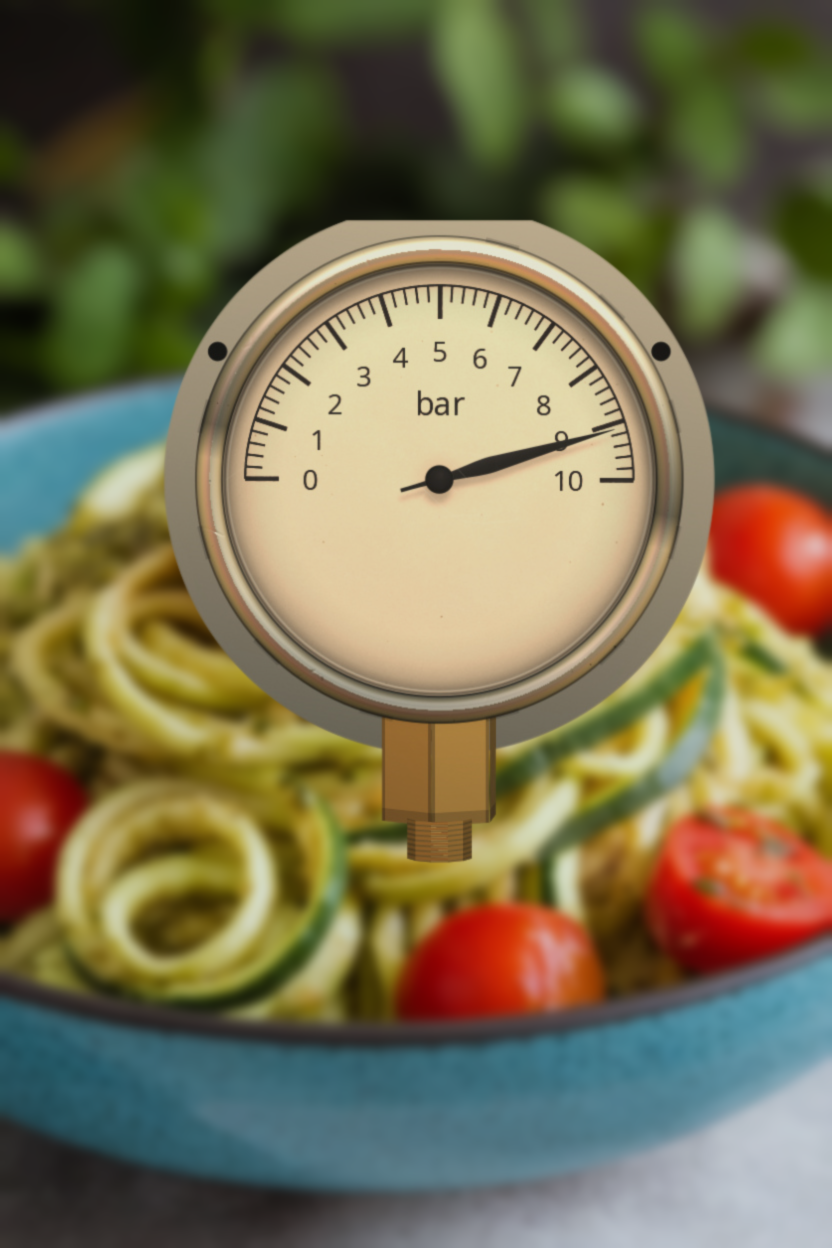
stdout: 9.1 (bar)
